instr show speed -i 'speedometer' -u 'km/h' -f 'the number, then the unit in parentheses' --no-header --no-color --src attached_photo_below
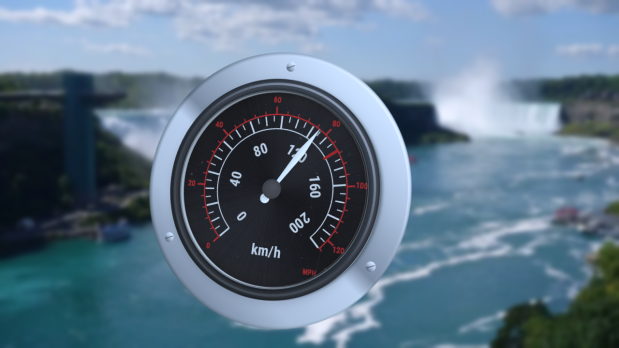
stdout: 125 (km/h)
